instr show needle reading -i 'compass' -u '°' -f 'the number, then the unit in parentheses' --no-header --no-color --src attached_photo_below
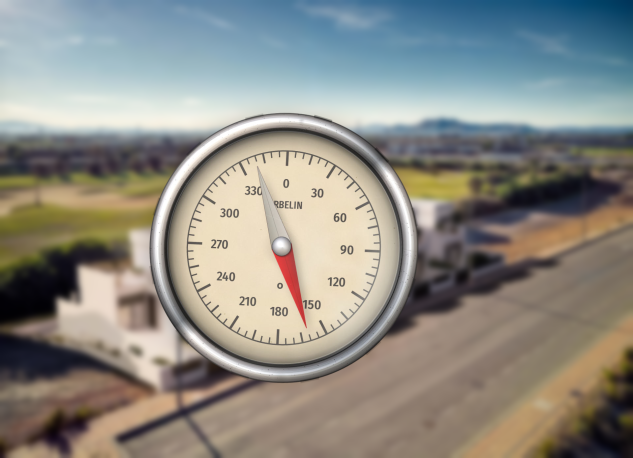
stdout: 160 (°)
